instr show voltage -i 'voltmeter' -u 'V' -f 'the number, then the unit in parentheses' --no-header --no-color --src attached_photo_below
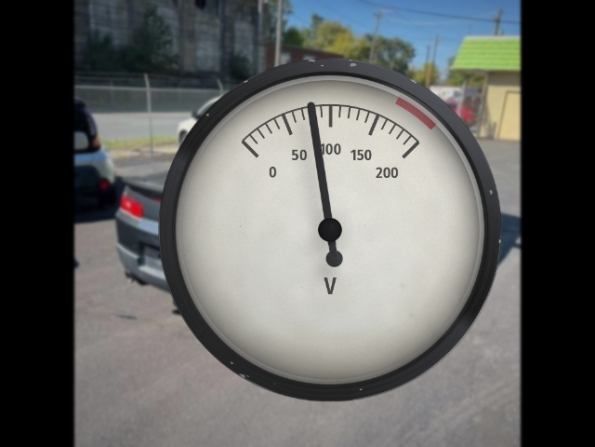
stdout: 80 (V)
